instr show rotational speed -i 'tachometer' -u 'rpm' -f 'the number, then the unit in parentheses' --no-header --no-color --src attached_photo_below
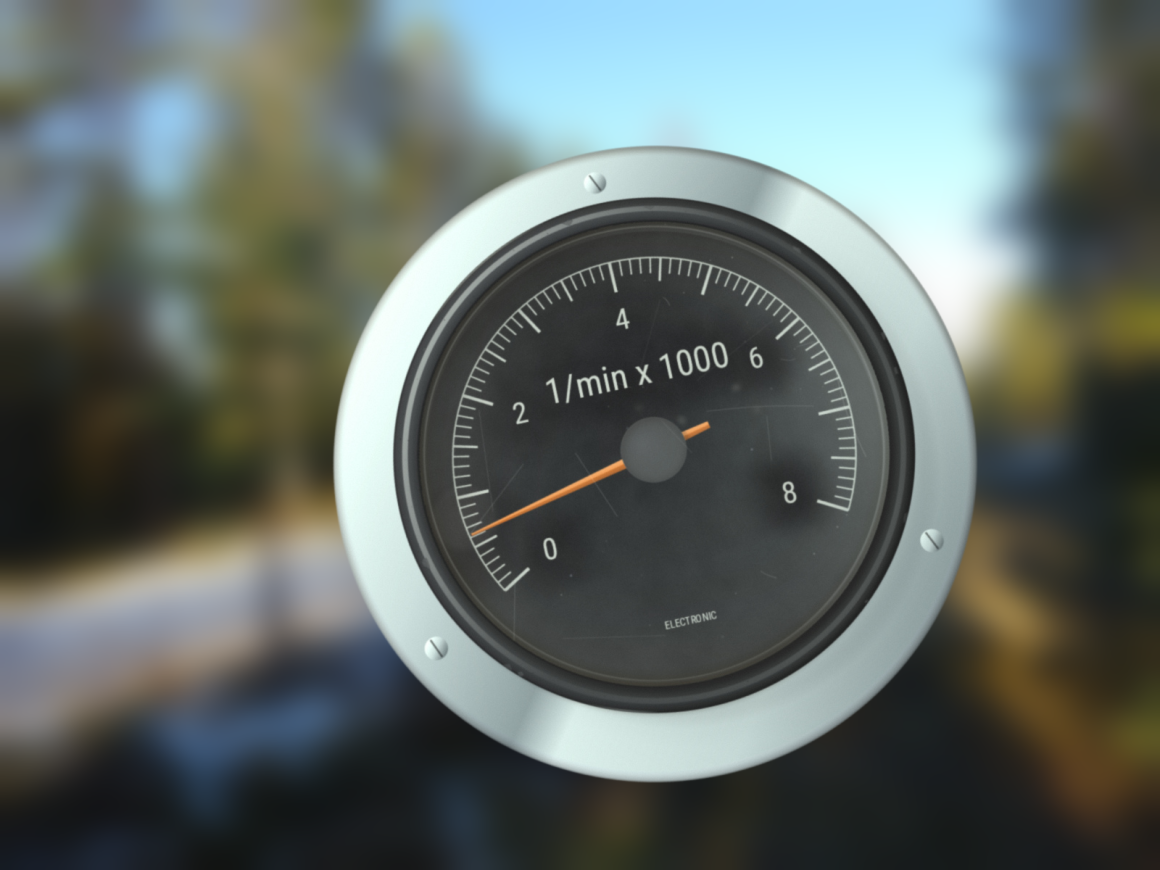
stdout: 600 (rpm)
